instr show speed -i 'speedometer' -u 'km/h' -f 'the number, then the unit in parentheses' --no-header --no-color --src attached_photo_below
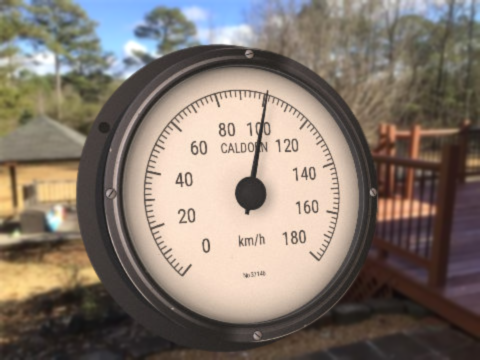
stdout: 100 (km/h)
